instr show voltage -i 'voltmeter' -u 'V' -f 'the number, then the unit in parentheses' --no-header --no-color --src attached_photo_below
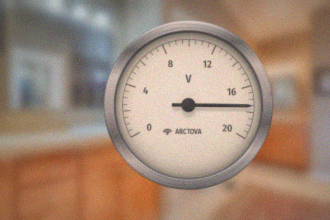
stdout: 17.5 (V)
